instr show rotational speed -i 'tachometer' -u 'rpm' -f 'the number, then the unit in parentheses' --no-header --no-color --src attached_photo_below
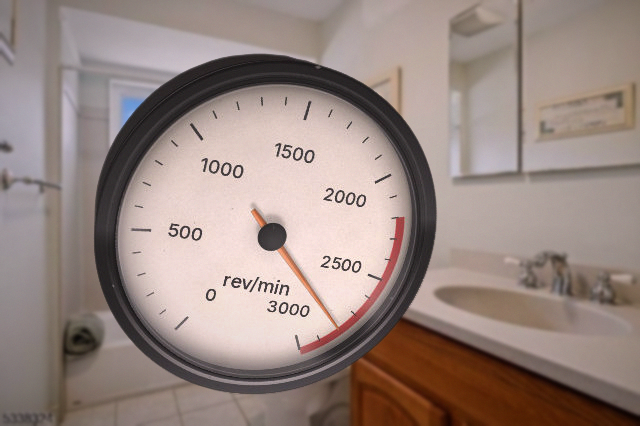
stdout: 2800 (rpm)
